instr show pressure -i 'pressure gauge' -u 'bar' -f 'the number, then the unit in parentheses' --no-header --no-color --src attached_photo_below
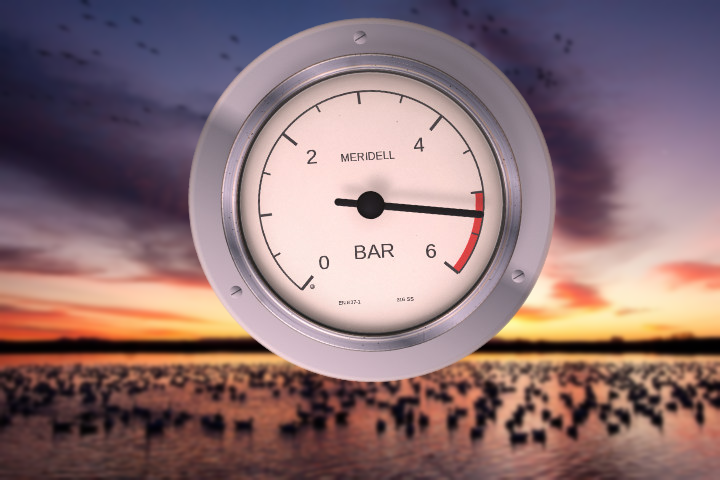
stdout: 5.25 (bar)
